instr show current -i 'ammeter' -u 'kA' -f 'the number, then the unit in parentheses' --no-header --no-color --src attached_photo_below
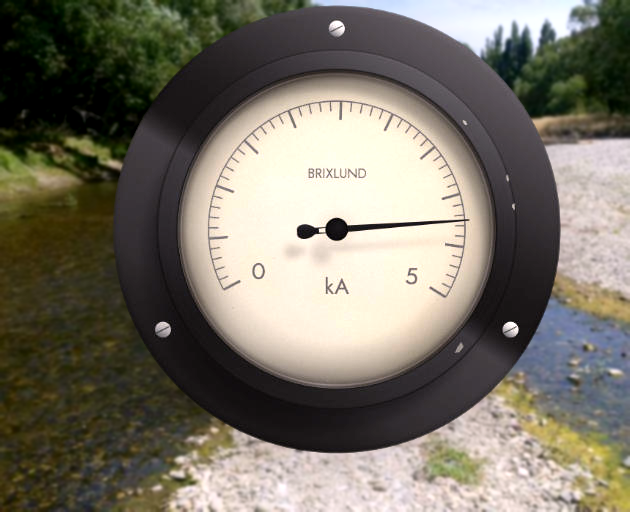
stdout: 4.25 (kA)
